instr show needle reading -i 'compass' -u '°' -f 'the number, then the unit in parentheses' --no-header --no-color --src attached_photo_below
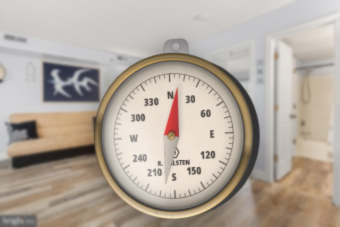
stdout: 10 (°)
